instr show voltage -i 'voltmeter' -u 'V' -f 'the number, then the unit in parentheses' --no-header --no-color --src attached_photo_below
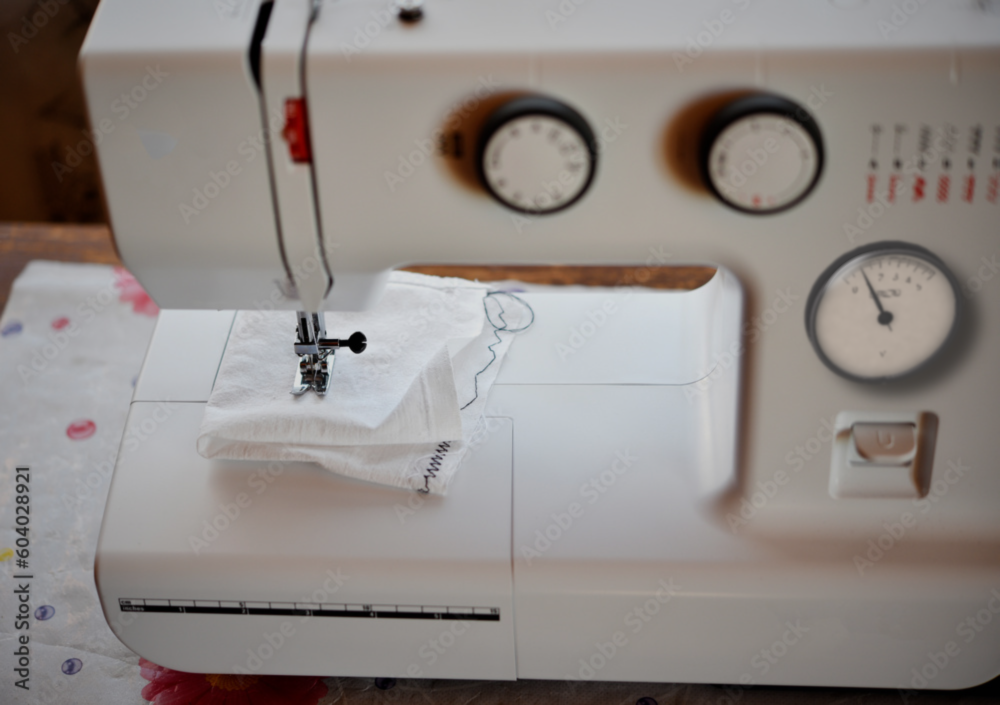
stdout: 1 (V)
